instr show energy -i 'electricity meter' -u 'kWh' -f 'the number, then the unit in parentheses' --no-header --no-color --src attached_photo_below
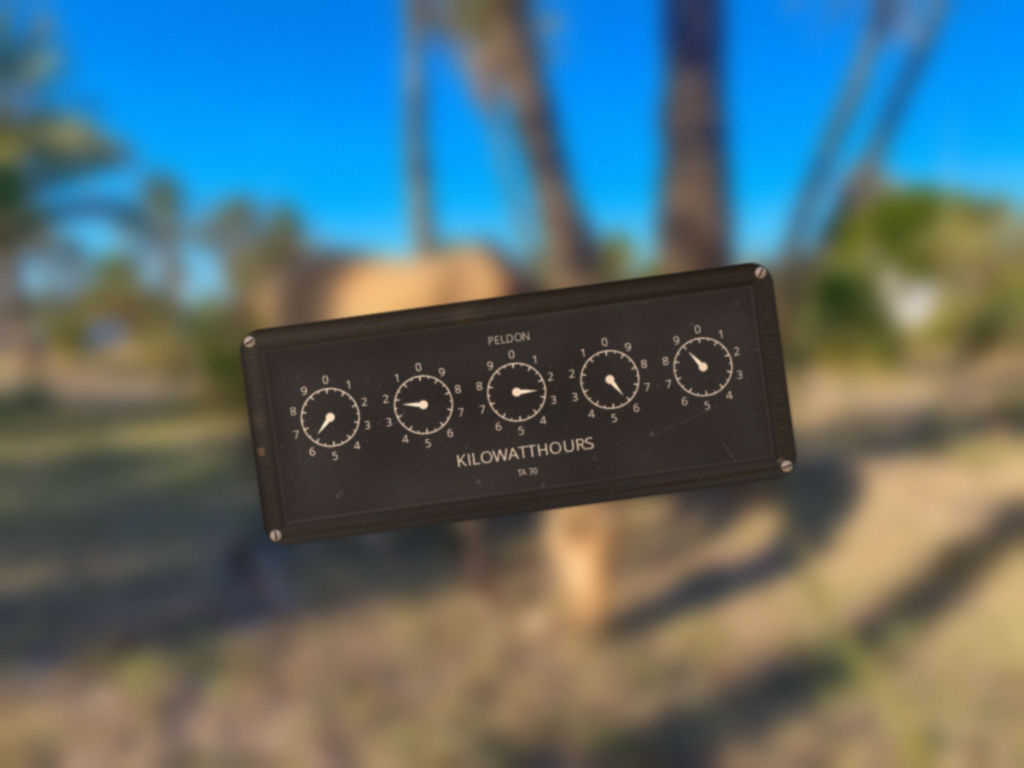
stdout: 62259 (kWh)
